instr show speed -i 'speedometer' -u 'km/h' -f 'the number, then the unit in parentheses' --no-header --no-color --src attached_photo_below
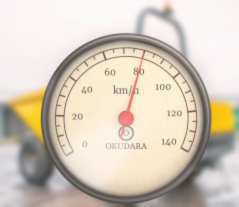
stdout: 80 (km/h)
